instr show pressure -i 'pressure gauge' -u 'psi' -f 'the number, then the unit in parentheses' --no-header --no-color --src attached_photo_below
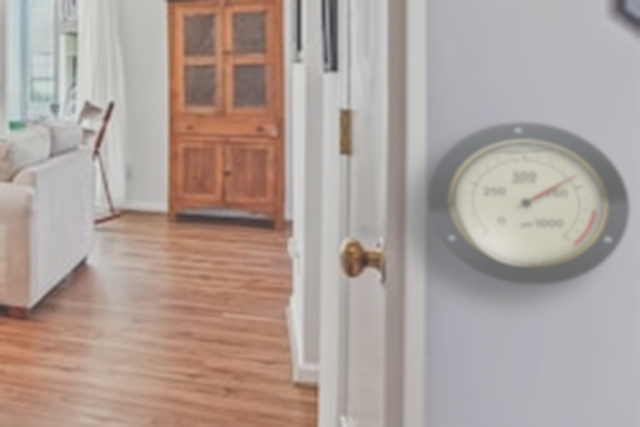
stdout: 700 (psi)
